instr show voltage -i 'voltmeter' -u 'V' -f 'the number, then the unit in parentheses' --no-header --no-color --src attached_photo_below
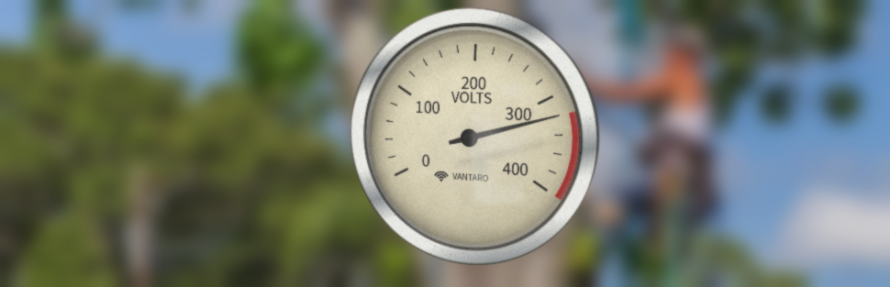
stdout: 320 (V)
